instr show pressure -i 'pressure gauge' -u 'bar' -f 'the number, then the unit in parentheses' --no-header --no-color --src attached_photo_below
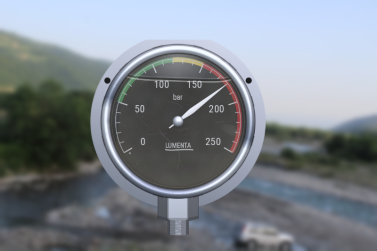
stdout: 180 (bar)
